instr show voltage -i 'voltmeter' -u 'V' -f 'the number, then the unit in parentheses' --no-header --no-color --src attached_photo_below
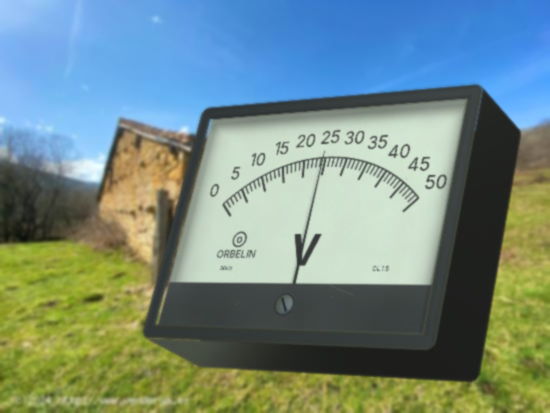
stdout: 25 (V)
